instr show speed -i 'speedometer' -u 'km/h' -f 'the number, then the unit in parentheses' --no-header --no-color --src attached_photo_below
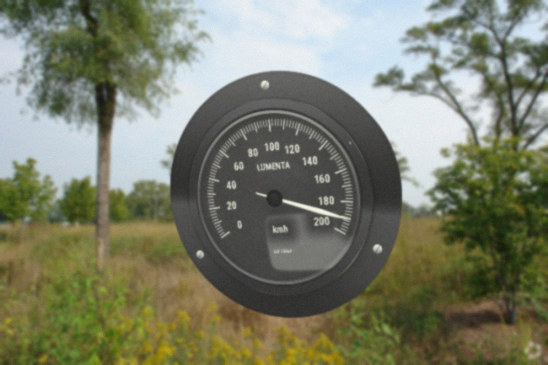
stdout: 190 (km/h)
